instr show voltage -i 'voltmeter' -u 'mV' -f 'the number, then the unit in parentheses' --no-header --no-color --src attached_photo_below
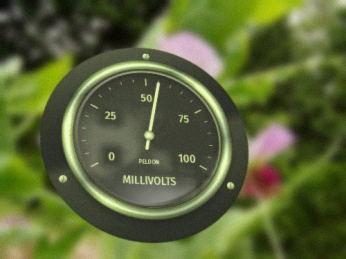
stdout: 55 (mV)
